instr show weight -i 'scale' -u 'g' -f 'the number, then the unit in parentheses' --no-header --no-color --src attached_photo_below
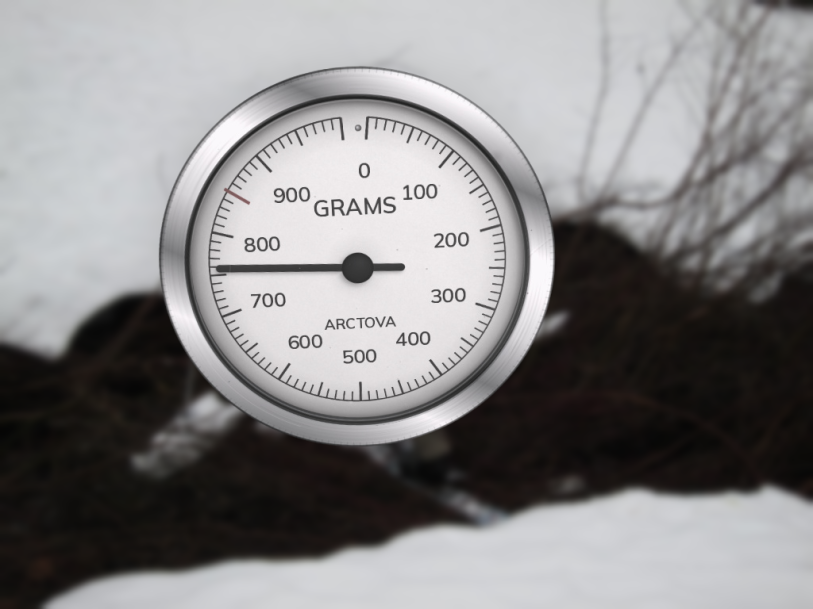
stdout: 760 (g)
